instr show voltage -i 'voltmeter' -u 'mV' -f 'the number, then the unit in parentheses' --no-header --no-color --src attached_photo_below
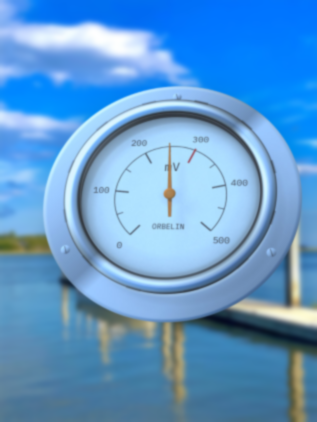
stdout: 250 (mV)
